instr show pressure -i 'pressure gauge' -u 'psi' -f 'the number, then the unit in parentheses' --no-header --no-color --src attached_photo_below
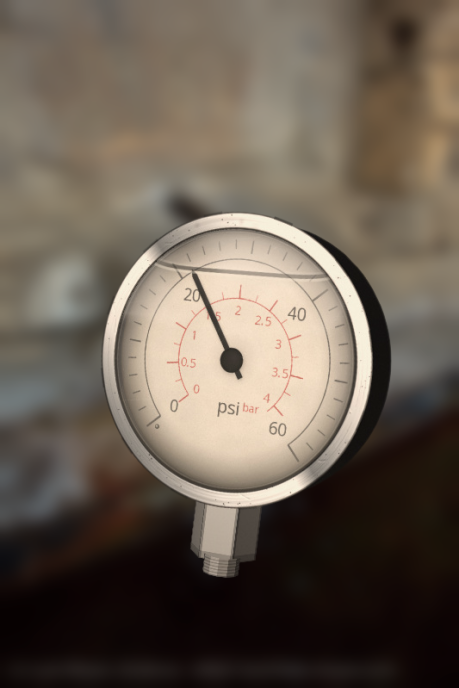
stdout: 22 (psi)
